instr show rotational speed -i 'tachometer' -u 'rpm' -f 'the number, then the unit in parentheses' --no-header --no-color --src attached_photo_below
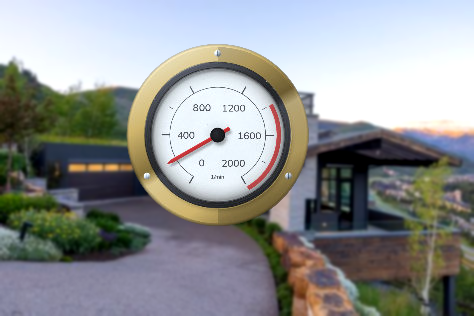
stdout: 200 (rpm)
